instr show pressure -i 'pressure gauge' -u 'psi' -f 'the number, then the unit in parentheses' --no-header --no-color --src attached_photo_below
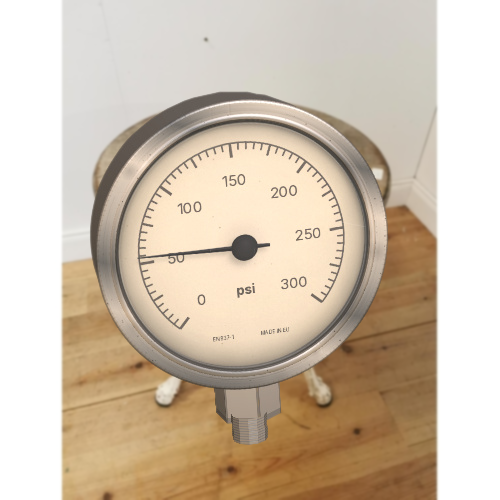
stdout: 55 (psi)
